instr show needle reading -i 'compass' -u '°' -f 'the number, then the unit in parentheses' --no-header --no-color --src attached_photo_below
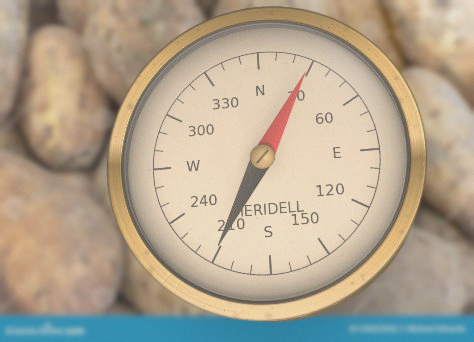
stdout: 30 (°)
